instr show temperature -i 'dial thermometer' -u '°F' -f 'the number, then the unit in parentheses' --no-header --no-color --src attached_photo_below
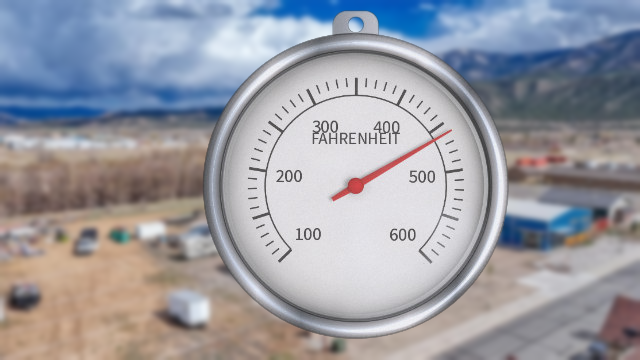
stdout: 460 (°F)
